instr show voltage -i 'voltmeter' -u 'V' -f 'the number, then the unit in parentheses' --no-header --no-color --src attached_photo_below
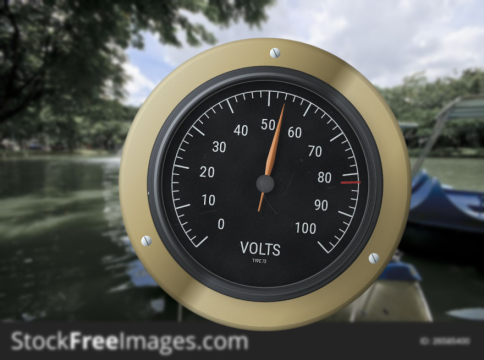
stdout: 54 (V)
